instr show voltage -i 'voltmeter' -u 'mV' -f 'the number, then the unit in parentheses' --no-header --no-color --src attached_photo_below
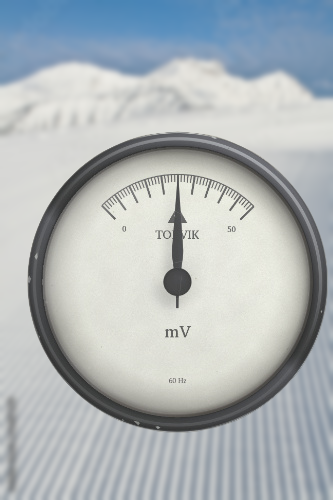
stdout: 25 (mV)
